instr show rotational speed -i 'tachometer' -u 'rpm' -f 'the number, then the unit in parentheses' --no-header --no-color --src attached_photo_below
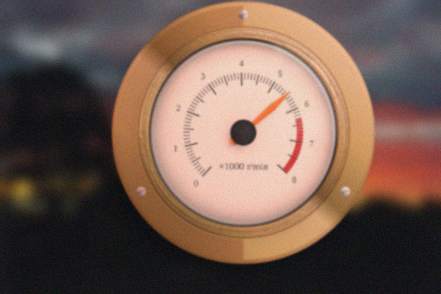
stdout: 5500 (rpm)
